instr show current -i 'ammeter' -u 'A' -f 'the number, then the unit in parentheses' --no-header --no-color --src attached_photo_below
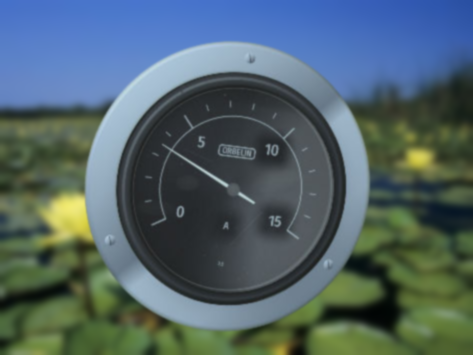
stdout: 3.5 (A)
